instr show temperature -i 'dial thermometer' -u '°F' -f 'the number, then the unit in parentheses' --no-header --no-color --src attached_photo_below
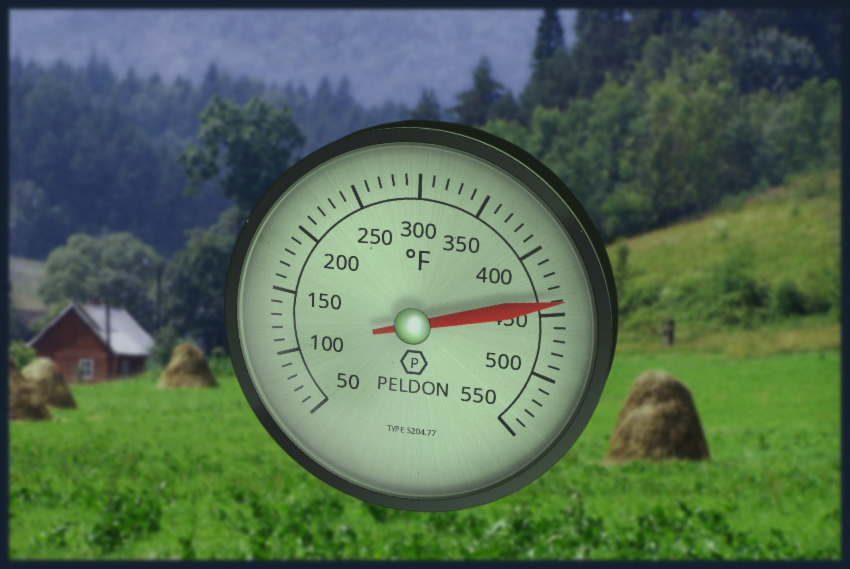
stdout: 440 (°F)
